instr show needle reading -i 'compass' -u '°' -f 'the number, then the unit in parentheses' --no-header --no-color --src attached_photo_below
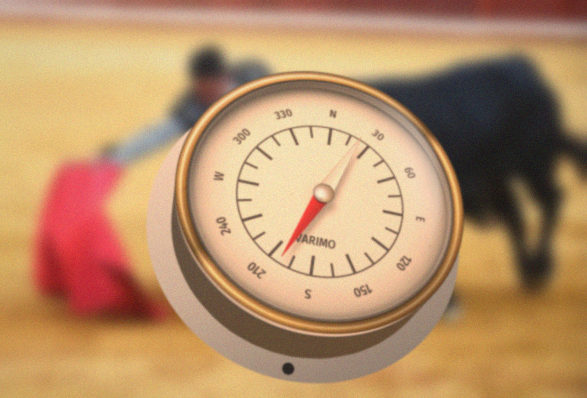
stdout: 202.5 (°)
